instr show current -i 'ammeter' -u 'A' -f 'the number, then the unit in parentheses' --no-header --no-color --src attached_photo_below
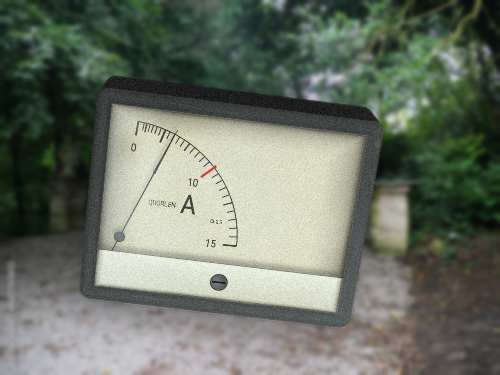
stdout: 6 (A)
